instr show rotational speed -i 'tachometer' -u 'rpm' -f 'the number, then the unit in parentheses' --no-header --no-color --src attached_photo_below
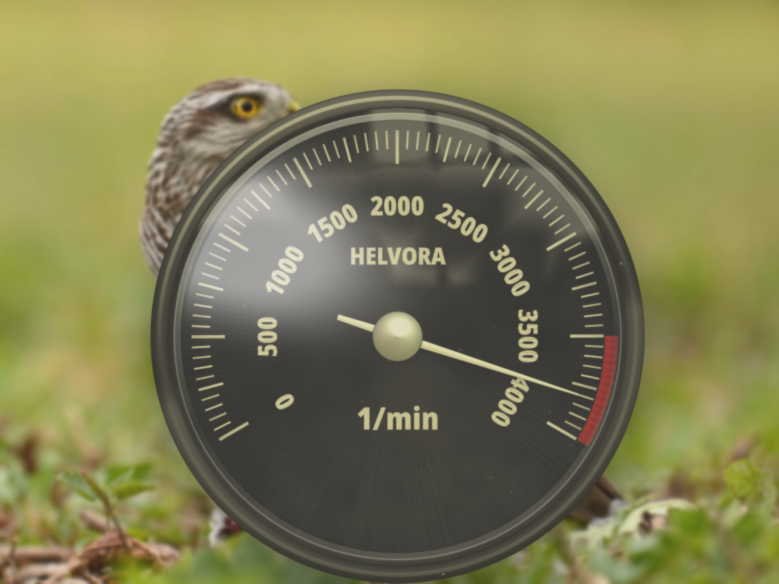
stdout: 3800 (rpm)
